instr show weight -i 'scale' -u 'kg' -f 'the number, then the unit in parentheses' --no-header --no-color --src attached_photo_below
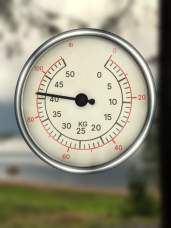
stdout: 41 (kg)
